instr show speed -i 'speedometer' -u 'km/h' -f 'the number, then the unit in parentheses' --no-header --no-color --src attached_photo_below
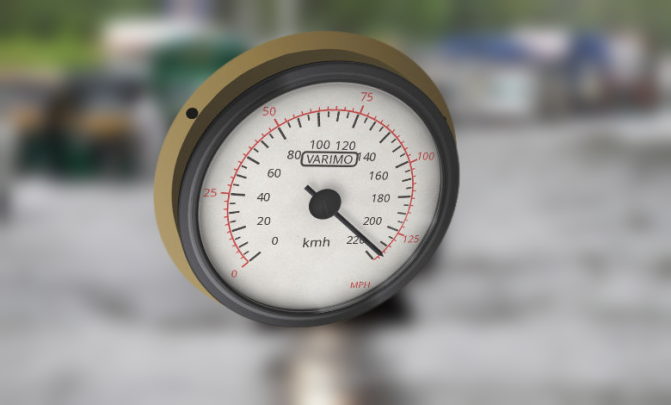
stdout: 215 (km/h)
